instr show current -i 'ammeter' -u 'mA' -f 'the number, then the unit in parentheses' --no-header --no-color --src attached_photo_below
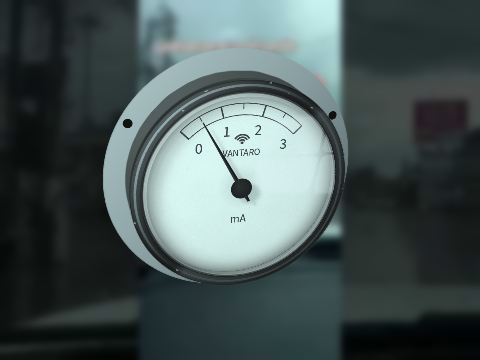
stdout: 0.5 (mA)
